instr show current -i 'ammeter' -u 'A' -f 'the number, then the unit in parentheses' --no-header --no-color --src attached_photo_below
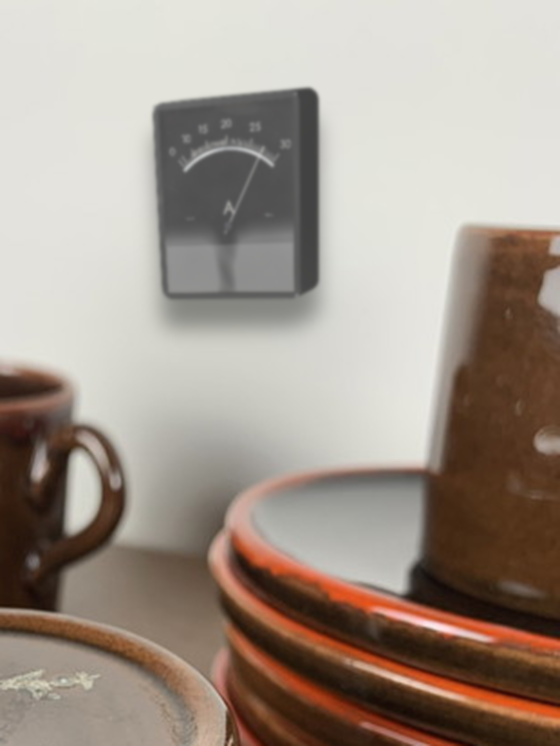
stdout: 27.5 (A)
